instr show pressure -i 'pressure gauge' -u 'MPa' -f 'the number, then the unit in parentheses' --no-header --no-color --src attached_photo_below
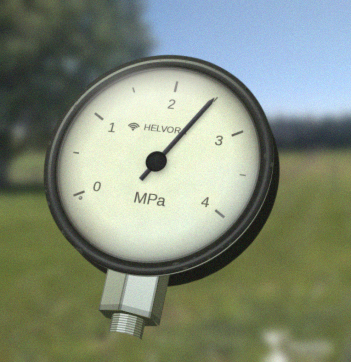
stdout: 2.5 (MPa)
